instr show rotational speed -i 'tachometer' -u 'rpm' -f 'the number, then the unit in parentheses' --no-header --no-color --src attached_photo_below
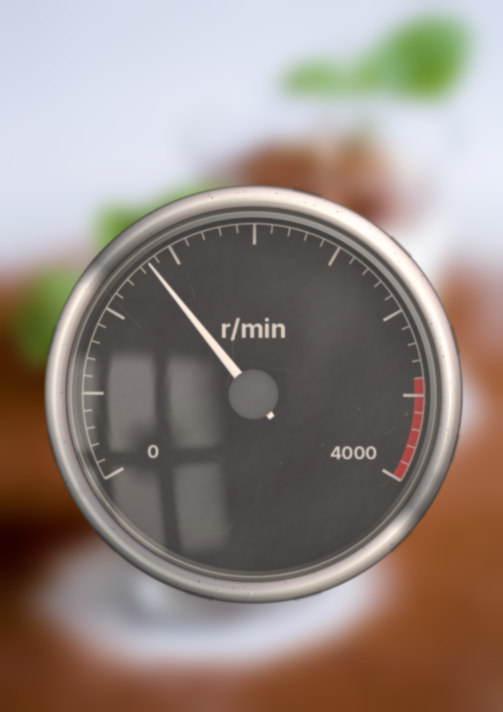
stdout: 1350 (rpm)
